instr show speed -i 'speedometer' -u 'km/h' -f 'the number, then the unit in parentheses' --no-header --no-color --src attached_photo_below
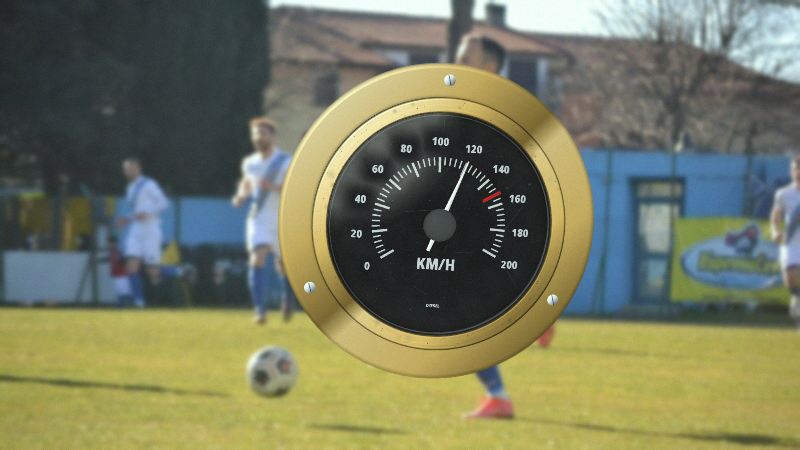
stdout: 120 (km/h)
